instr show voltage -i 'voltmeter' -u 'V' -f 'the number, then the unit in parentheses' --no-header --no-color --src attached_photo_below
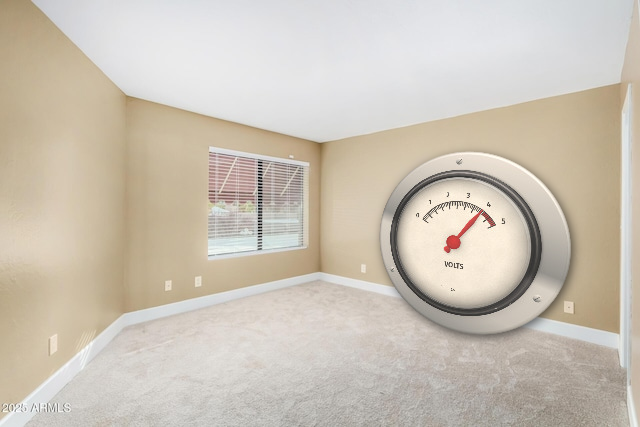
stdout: 4 (V)
